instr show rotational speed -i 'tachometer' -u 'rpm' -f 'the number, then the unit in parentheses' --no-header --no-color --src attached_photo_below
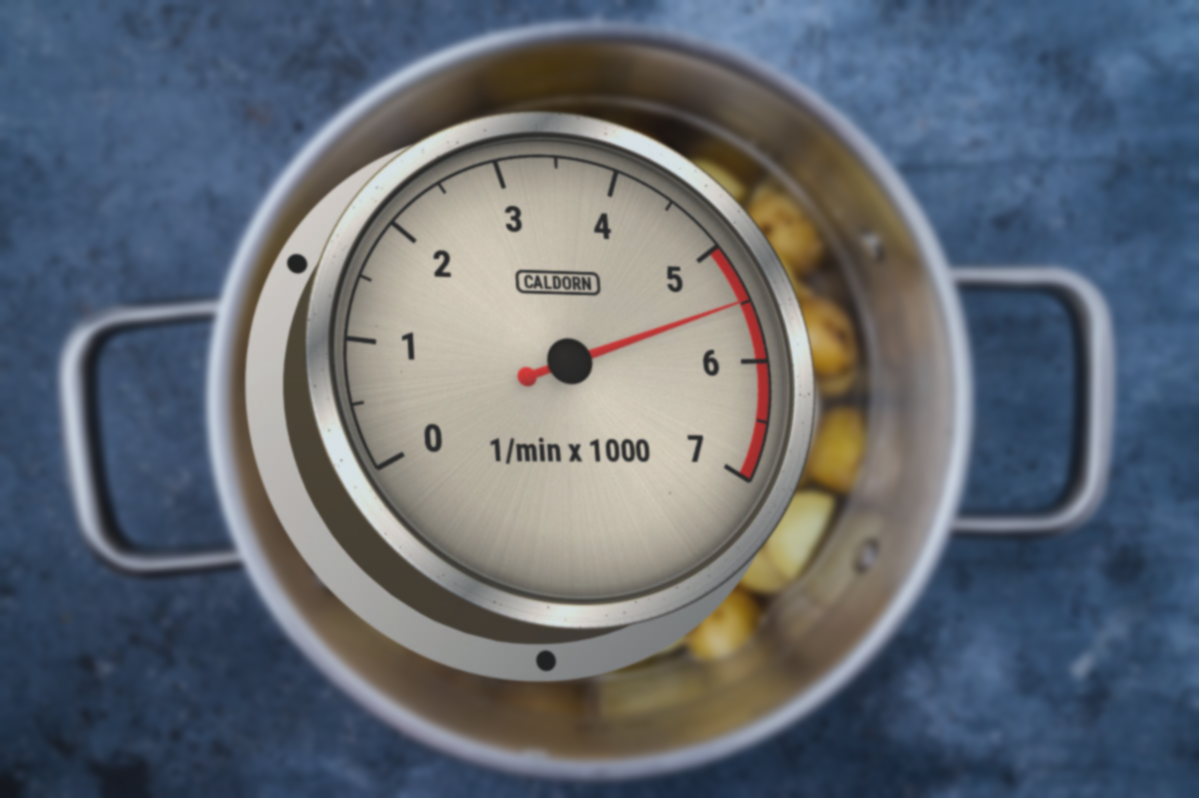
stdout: 5500 (rpm)
